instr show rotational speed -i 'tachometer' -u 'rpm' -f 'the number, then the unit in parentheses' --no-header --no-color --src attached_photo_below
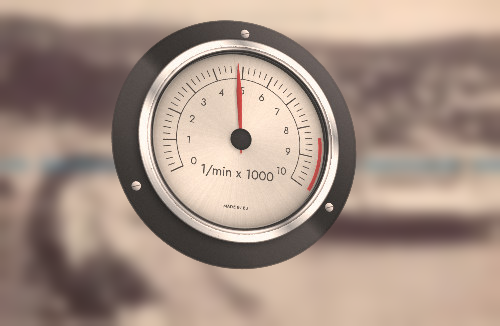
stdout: 4800 (rpm)
